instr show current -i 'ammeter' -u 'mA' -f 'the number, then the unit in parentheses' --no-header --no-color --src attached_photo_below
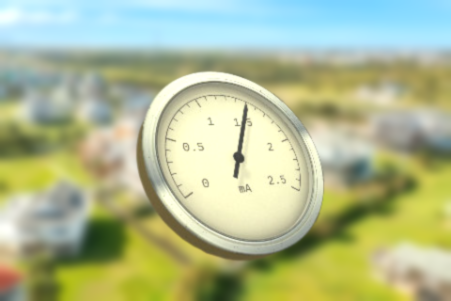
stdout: 1.5 (mA)
